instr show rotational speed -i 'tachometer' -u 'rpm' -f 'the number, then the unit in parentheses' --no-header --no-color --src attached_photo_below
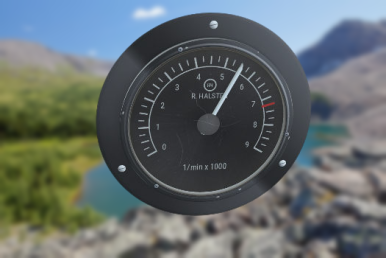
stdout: 5500 (rpm)
